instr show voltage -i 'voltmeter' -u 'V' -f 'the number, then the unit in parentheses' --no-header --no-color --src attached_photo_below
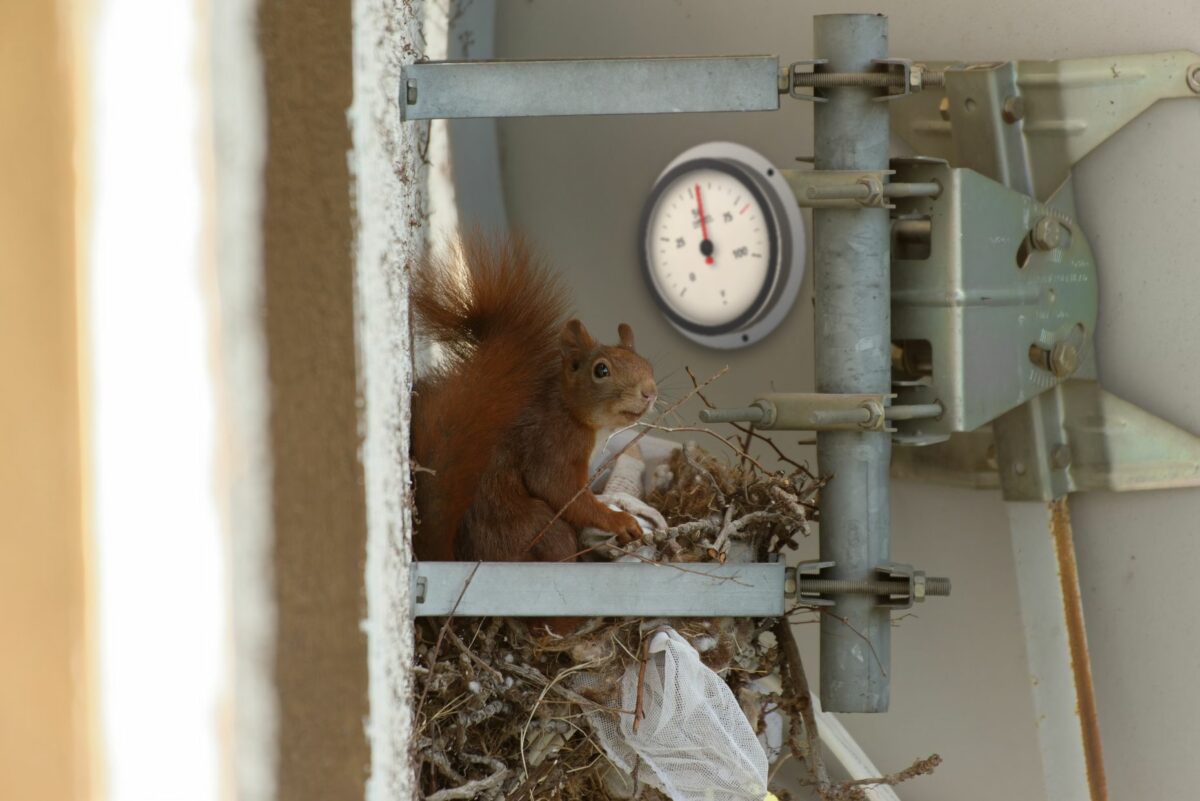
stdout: 55 (V)
